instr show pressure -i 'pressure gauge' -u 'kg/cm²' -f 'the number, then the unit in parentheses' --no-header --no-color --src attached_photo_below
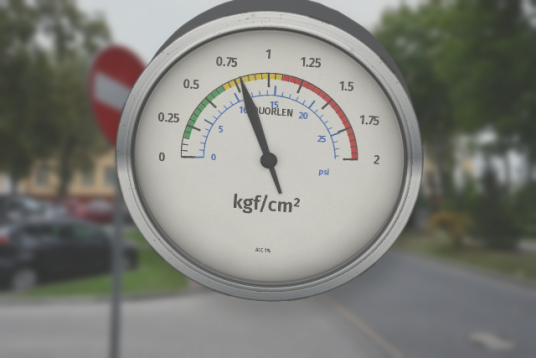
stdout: 0.8 (kg/cm²)
